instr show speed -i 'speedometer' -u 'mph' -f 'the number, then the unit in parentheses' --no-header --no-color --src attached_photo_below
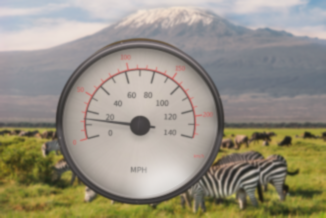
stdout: 15 (mph)
